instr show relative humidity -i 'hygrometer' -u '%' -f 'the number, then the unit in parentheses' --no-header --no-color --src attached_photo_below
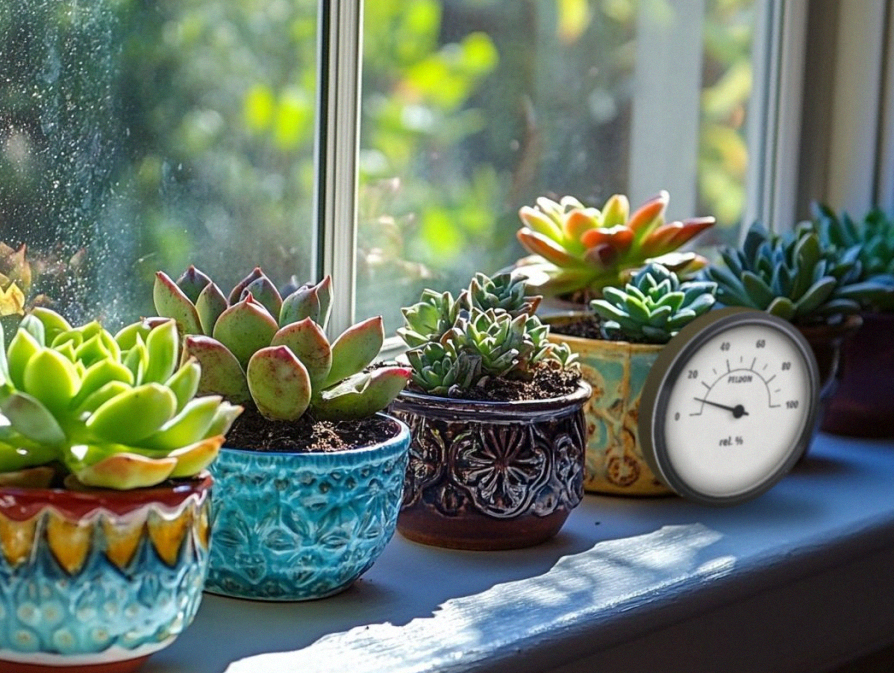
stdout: 10 (%)
